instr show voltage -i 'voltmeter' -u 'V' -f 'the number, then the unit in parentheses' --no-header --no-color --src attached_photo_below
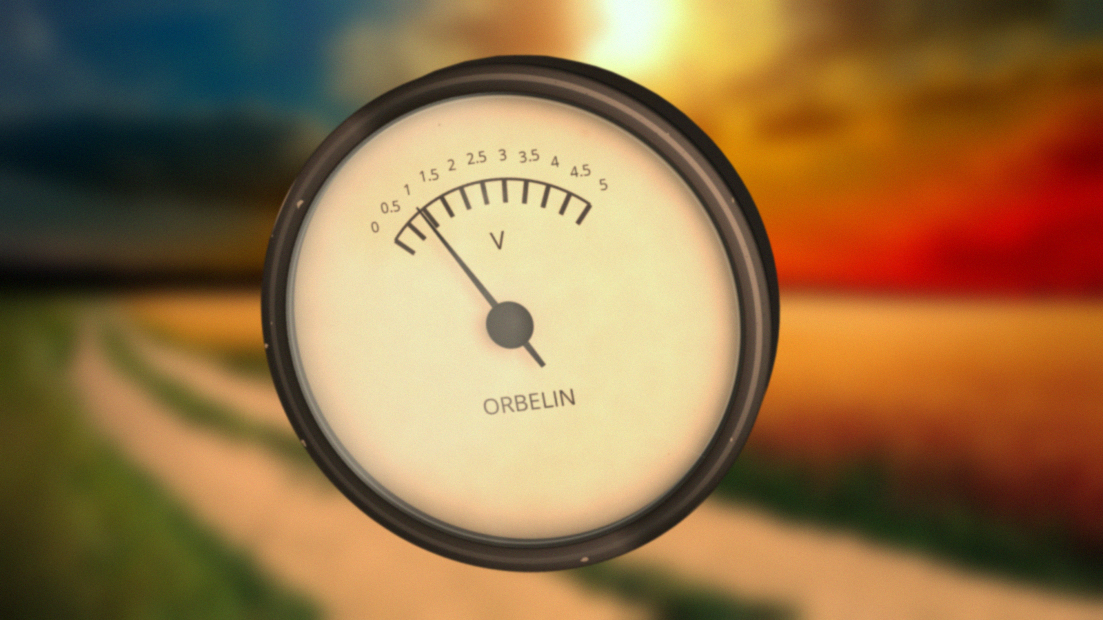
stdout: 1 (V)
